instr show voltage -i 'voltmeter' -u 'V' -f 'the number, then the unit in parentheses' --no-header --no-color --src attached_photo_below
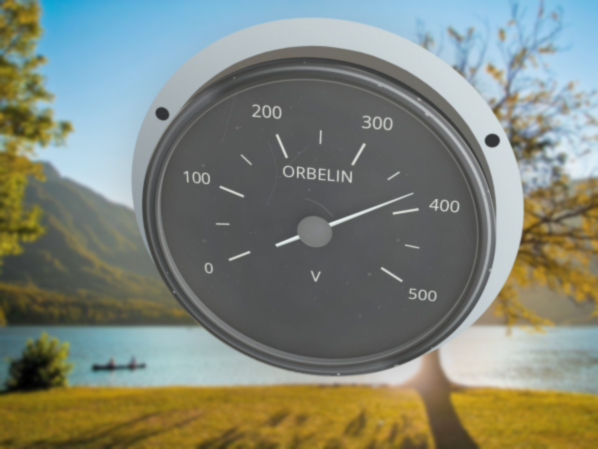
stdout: 375 (V)
